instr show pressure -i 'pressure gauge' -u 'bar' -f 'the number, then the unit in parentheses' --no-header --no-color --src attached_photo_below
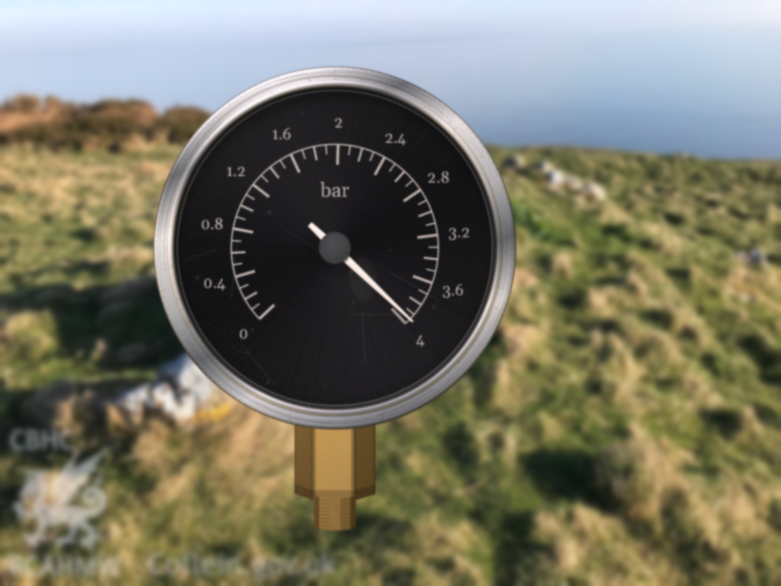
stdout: 3.95 (bar)
